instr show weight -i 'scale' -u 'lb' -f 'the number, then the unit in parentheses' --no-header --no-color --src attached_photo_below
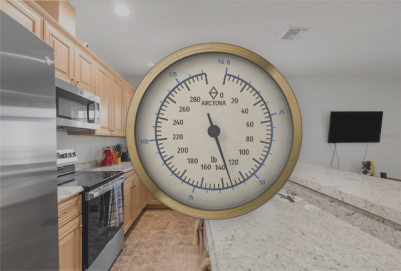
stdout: 132 (lb)
